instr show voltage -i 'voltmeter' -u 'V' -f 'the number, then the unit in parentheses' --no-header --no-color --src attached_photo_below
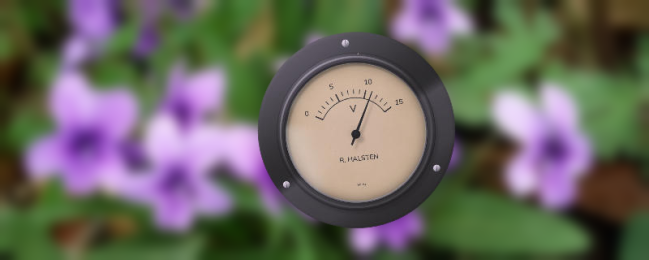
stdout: 11 (V)
